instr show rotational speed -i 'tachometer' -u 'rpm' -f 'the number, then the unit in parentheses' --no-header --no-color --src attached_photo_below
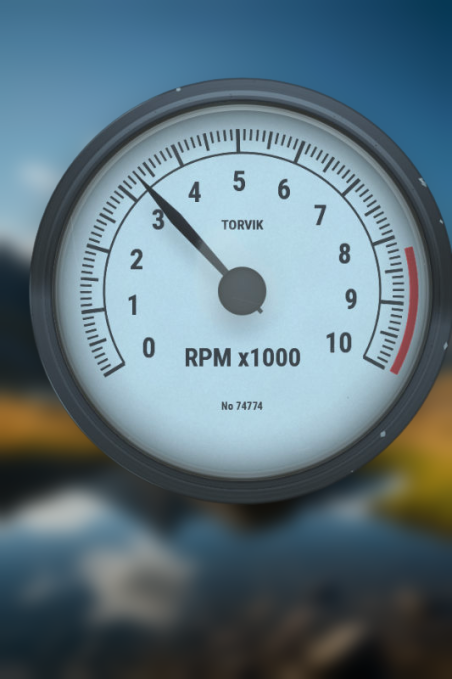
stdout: 3300 (rpm)
